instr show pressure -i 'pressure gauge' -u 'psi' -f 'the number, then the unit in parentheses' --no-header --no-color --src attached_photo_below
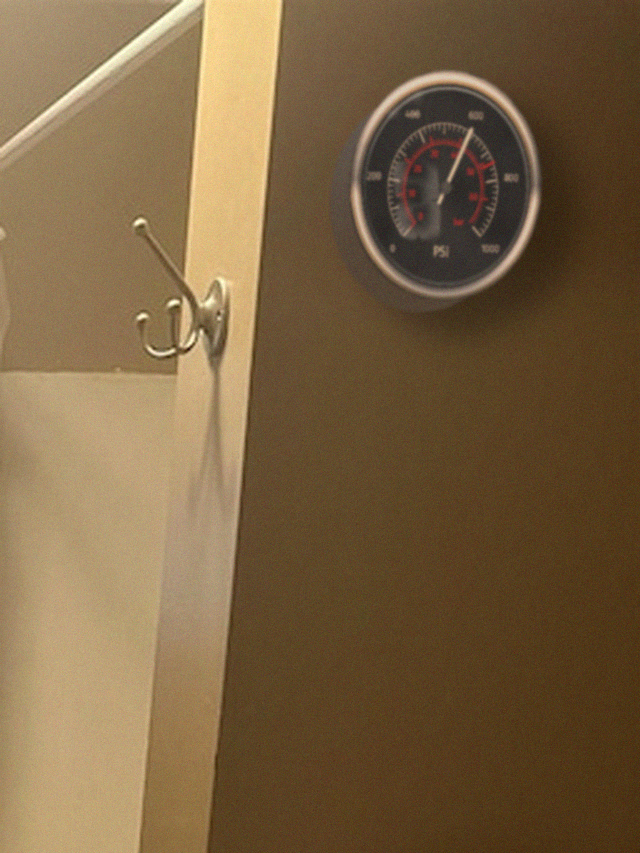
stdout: 600 (psi)
